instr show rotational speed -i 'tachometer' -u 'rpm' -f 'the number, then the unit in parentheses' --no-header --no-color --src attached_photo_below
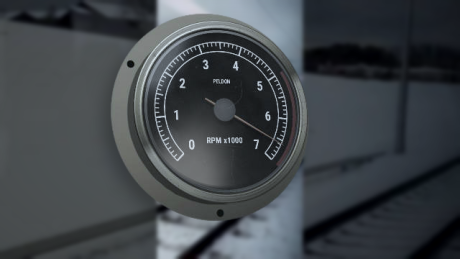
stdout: 6600 (rpm)
